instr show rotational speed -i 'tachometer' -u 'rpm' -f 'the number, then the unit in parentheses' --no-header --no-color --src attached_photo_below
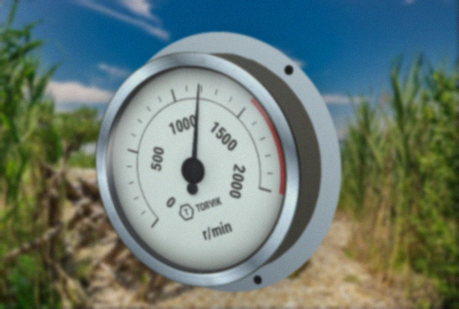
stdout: 1200 (rpm)
